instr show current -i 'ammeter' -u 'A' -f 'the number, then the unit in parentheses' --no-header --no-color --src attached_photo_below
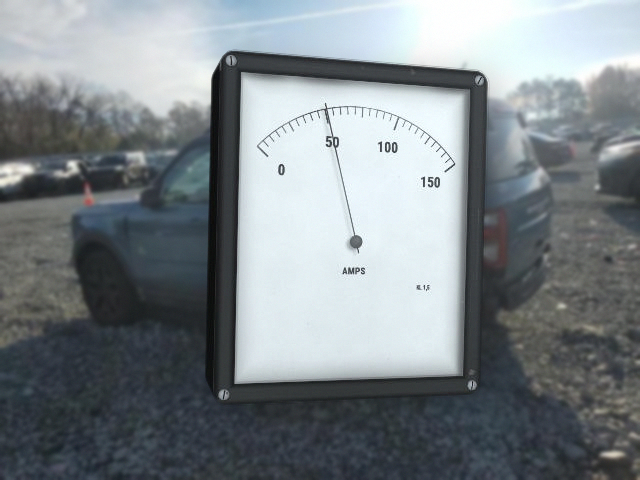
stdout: 50 (A)
